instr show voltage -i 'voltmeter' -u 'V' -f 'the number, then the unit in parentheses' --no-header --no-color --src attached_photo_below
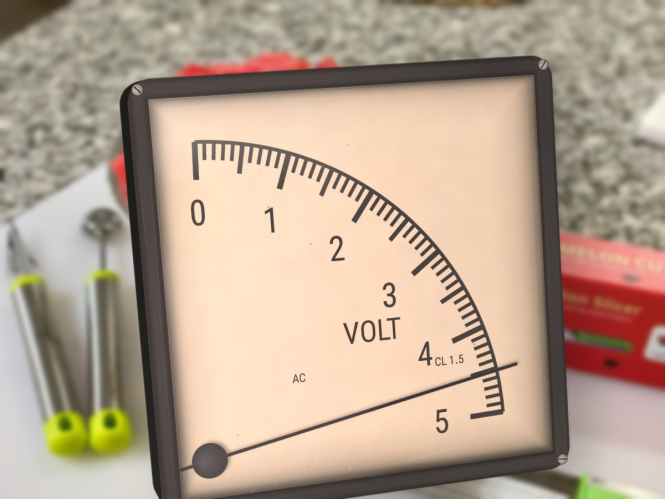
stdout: 4.5 (V)
